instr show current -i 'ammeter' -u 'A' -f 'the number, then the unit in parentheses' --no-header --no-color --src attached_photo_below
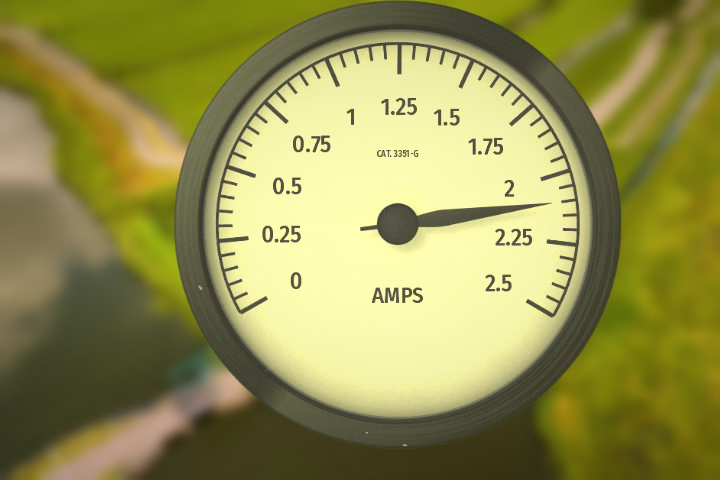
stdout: 2.1 (A)
